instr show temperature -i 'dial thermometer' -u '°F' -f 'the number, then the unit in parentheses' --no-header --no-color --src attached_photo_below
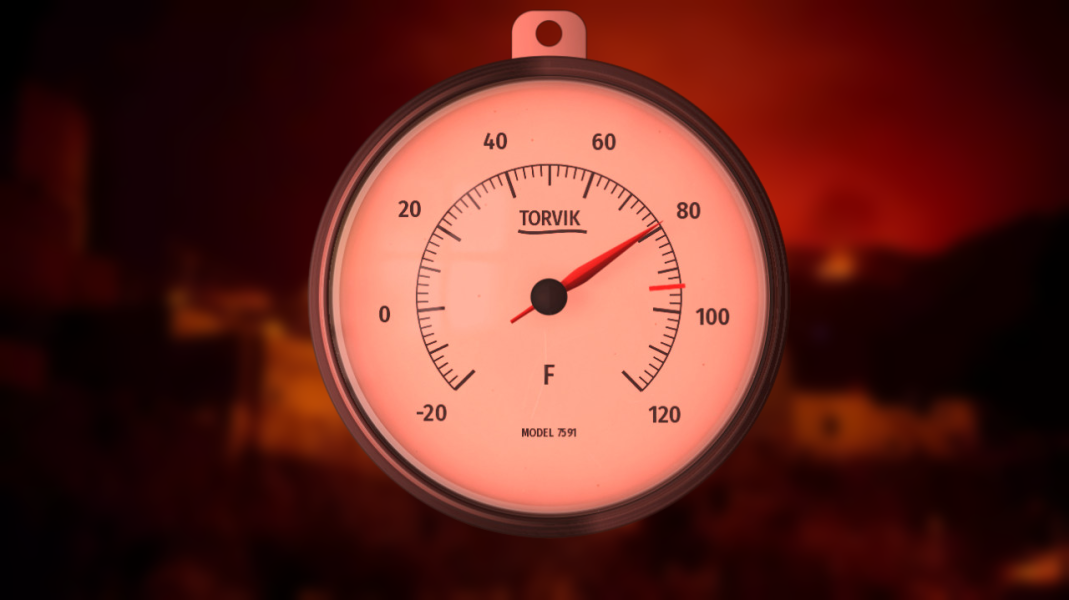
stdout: 79 (°F)
